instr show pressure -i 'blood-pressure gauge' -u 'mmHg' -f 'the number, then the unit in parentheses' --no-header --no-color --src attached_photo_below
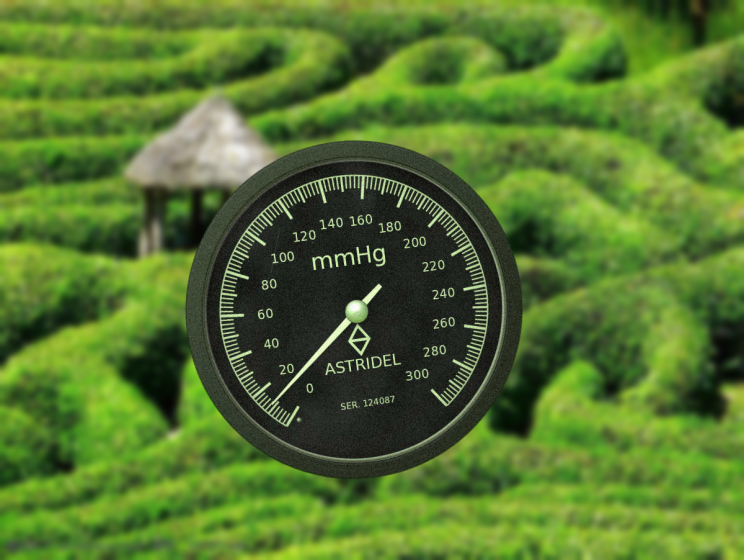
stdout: 12 (mmHg)
